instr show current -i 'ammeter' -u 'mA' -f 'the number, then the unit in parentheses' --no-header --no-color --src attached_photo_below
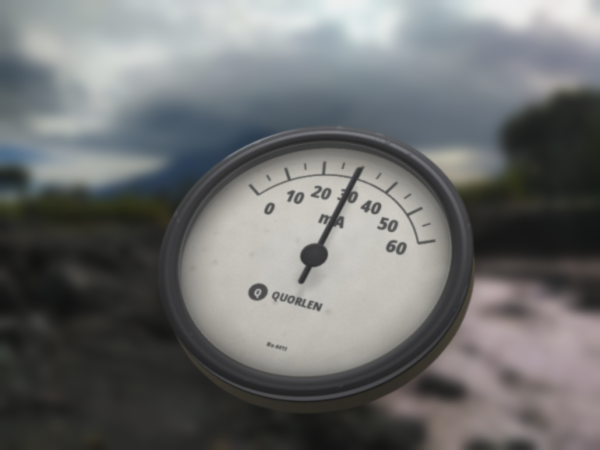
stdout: 30 (mA)
